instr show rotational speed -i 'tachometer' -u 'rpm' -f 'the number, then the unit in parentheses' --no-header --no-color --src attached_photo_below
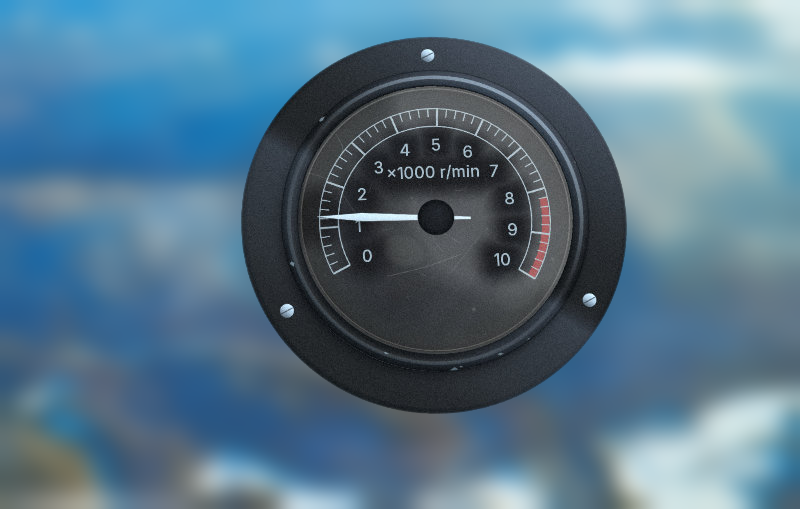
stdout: 1200 (rpm)
